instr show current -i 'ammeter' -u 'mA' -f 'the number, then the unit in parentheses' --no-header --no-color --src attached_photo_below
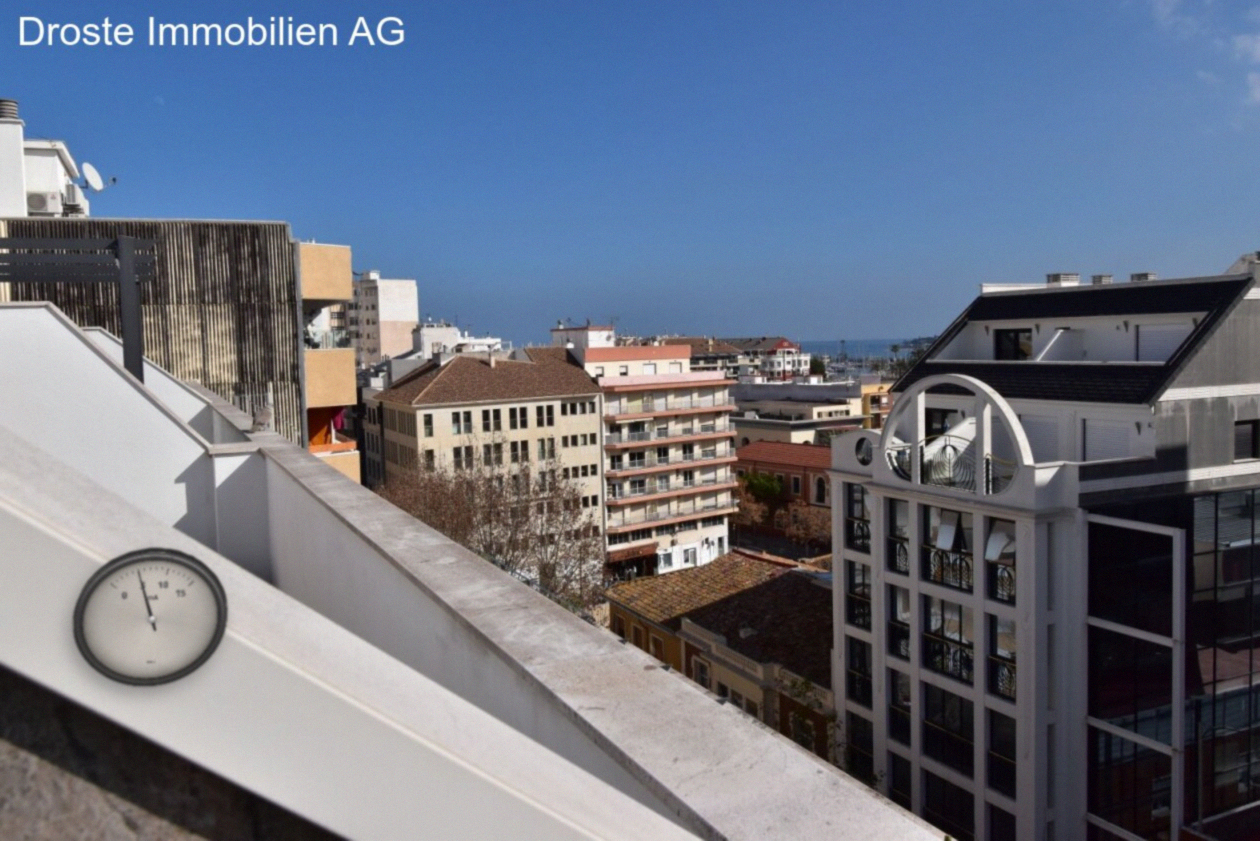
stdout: 5 (mA)
